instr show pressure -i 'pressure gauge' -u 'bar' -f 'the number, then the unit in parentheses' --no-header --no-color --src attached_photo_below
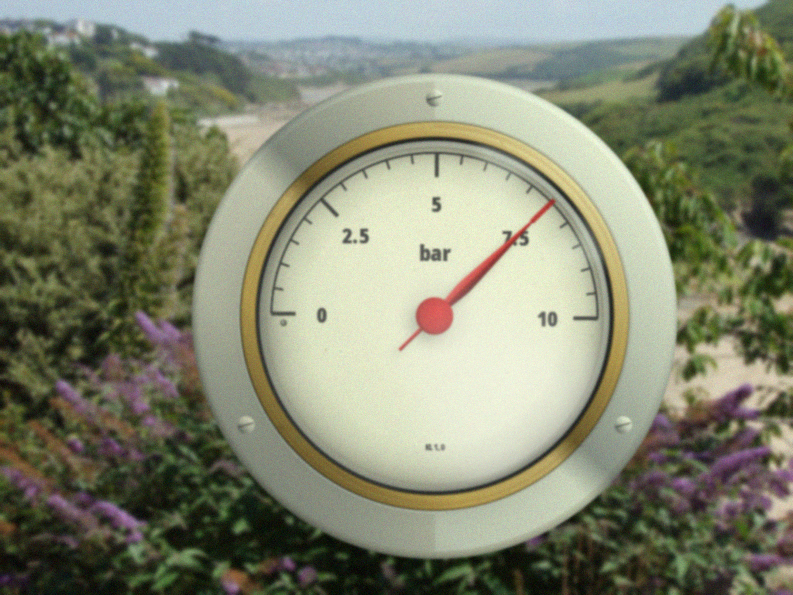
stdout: 7.5 (bar)
